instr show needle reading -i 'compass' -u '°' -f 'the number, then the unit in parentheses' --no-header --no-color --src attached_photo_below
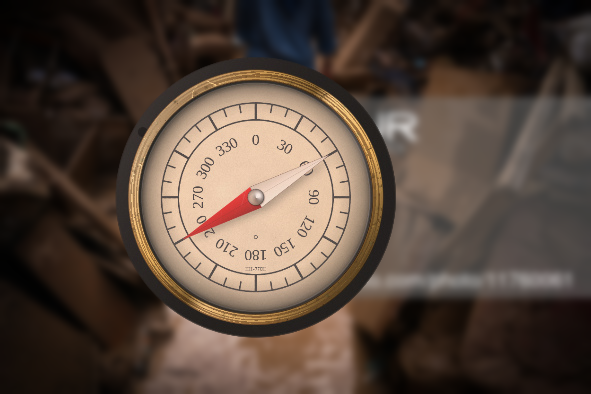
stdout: 240 (°)
